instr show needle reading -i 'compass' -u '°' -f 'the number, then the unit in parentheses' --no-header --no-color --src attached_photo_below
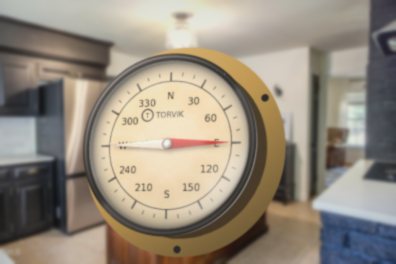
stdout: 90 (°)
